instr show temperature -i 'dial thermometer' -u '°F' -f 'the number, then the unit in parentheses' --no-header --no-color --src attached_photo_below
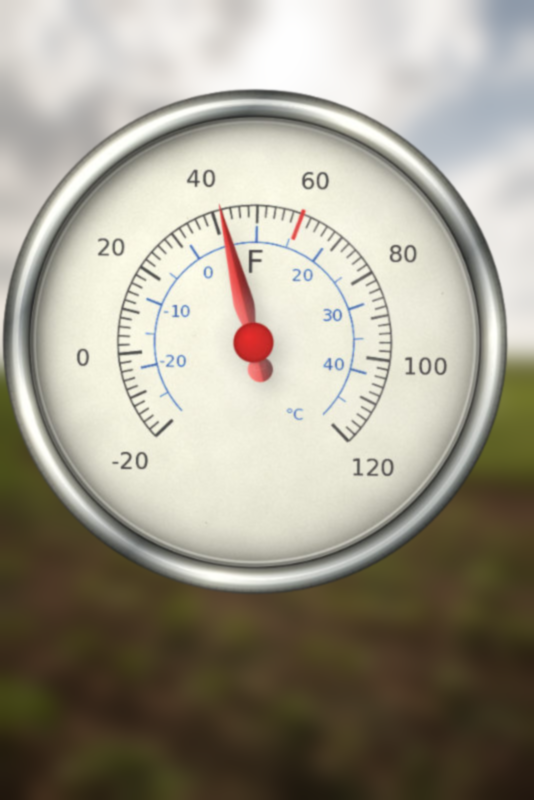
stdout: 42 (°F)
